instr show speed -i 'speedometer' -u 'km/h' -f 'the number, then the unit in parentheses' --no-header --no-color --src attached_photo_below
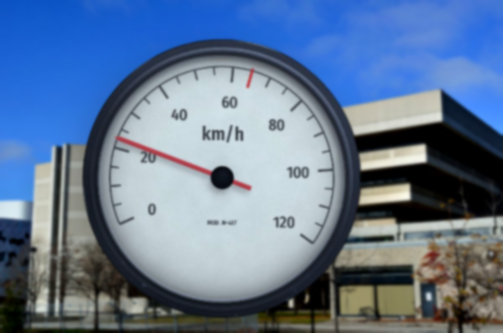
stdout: 22.5 (km/h)
